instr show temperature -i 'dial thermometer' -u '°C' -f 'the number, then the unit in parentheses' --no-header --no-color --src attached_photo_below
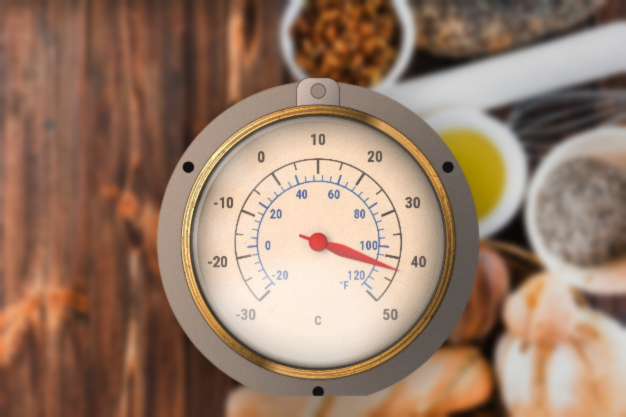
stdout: 42.5 (°C)
